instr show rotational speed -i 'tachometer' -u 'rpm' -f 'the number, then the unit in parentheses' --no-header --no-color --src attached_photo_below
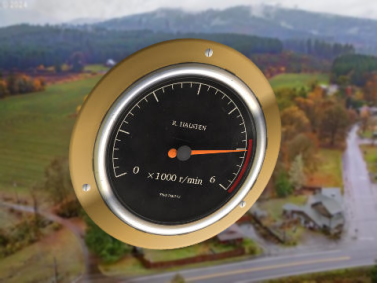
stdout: 5000 (rpm)
